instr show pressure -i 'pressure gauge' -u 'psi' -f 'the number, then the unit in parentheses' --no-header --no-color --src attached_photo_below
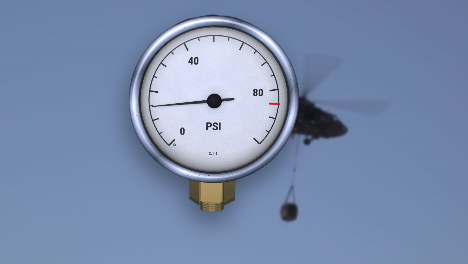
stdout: 15 (psi)
